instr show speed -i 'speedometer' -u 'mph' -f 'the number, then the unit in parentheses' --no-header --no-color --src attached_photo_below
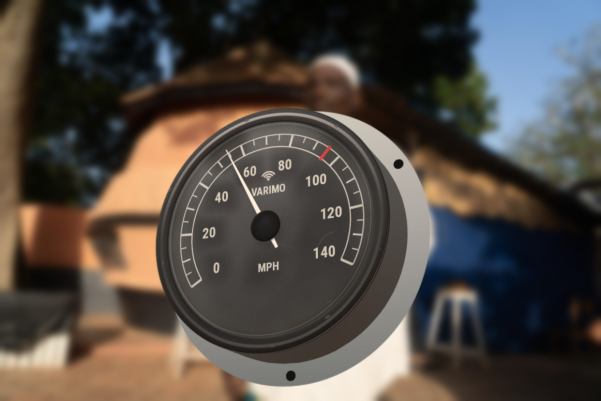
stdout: 55 (mph)
